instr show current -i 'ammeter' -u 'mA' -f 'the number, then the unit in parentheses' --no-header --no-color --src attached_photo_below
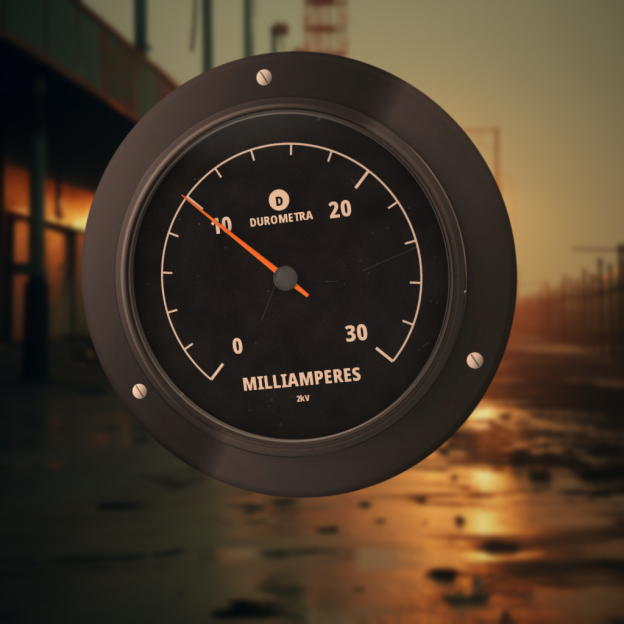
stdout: 10 (mA)
